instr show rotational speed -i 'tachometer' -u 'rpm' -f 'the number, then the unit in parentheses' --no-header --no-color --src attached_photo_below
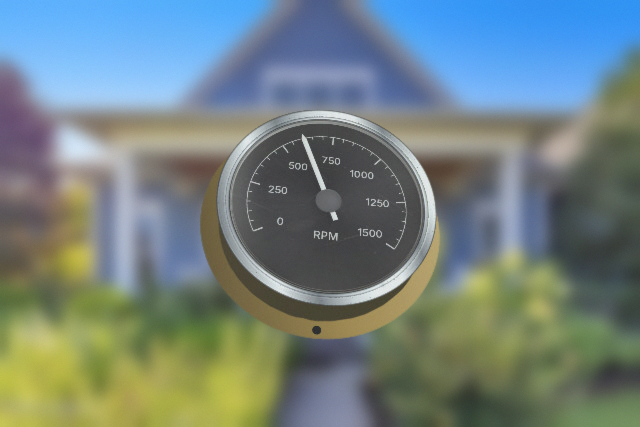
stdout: 600 (rpm)
